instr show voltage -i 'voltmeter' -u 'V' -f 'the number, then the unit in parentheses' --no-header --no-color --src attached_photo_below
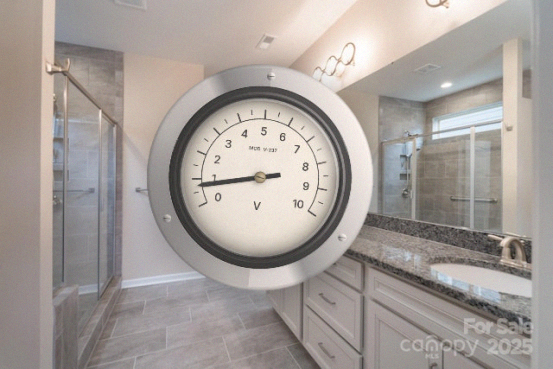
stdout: 0.75 (V)
